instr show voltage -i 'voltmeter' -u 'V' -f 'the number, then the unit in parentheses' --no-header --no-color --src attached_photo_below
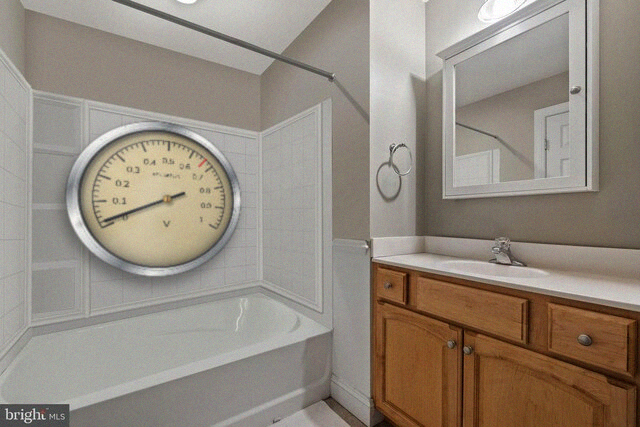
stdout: 0.02 (V)
